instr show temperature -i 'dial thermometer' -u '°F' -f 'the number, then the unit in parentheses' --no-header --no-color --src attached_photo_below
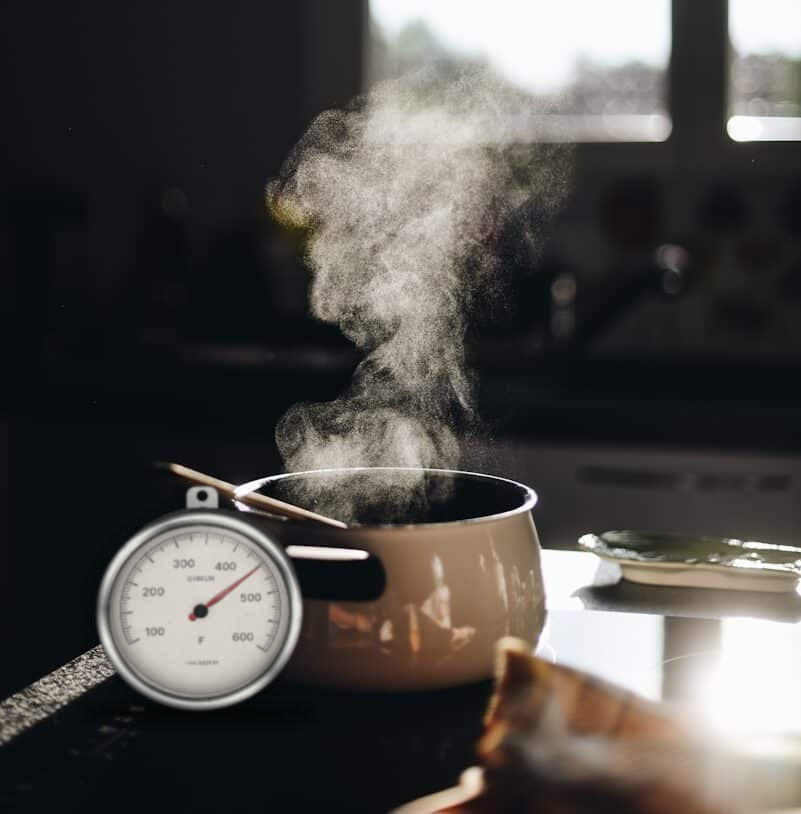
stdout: 450 (°F)
